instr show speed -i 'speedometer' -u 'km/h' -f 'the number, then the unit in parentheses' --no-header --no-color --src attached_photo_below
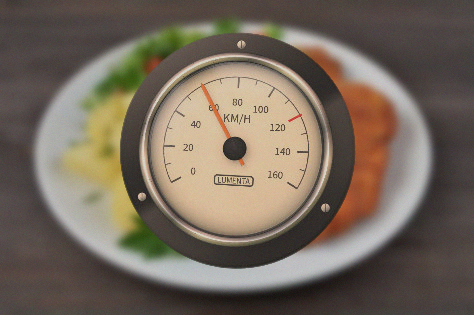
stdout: 60 (km/h)
